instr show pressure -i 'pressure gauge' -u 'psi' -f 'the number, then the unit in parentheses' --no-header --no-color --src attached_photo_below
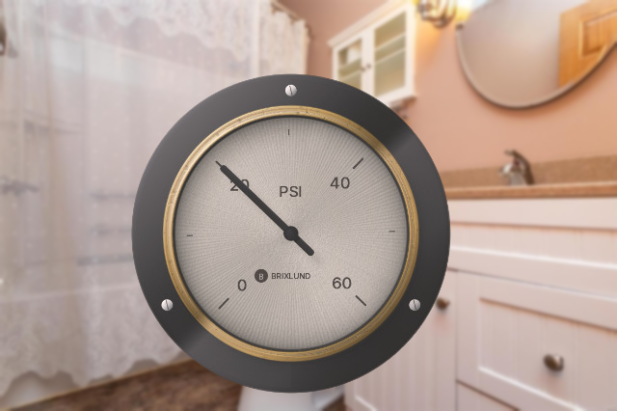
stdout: 20 (psi)
